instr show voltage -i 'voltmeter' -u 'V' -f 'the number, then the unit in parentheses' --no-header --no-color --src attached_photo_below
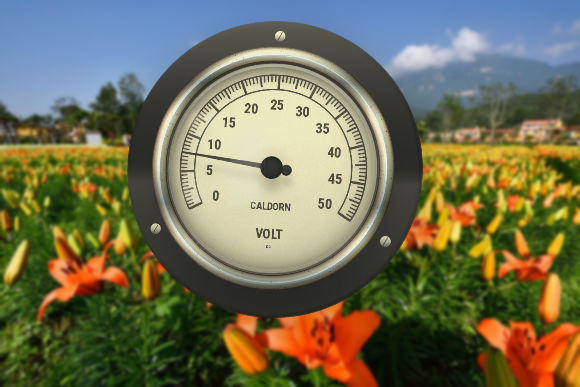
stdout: 7.5 (V)
